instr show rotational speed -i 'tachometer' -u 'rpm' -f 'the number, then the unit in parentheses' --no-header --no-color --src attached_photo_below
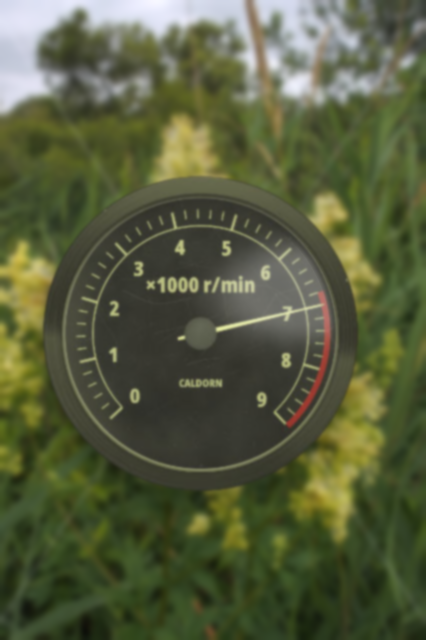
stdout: 7000 (rpm)
